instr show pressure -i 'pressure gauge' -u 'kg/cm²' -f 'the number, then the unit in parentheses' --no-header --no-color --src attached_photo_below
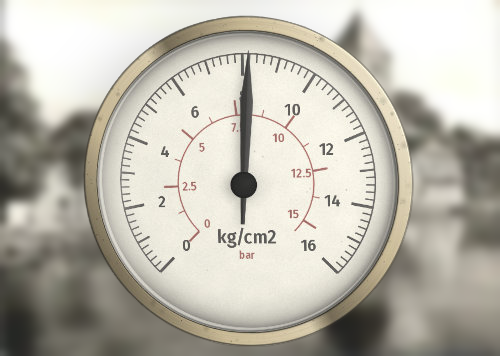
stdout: 8.2 (kg/cm²)
